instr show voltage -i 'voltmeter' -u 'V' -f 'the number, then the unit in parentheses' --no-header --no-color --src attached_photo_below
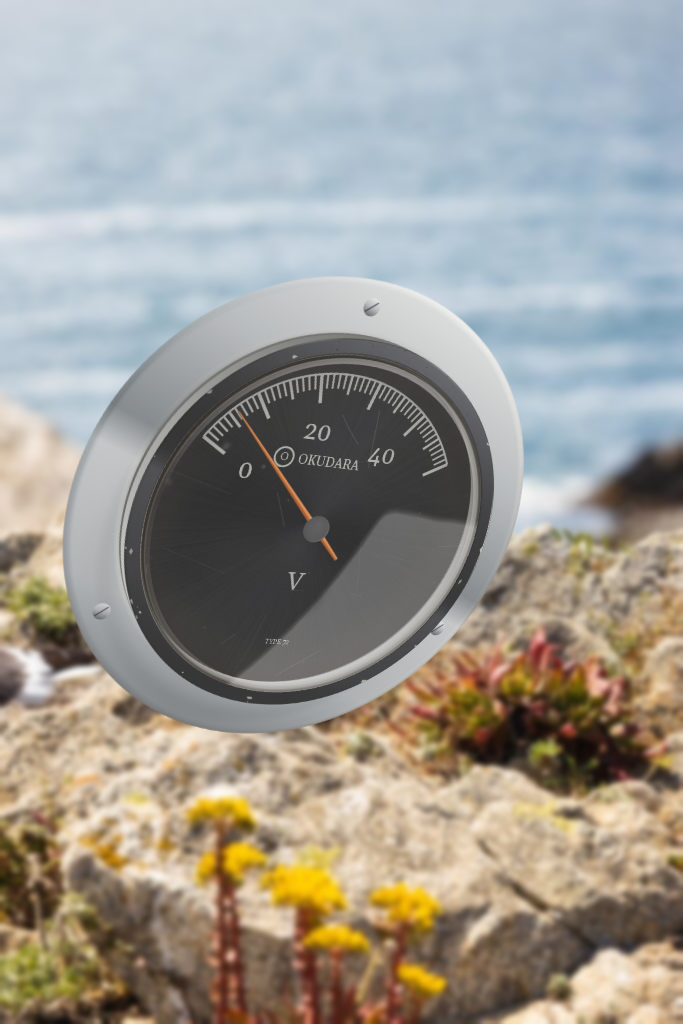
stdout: 6 (V)
